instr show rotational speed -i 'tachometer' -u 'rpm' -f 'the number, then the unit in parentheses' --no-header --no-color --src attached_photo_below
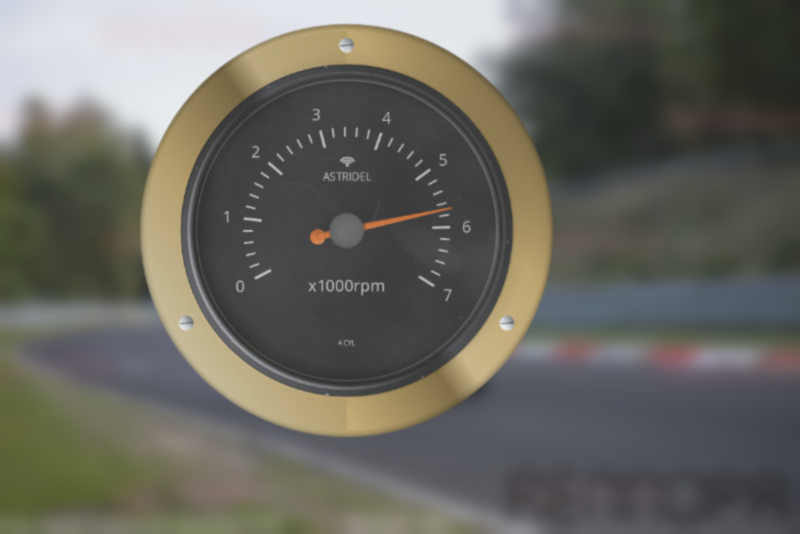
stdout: 5700 (rpm)
